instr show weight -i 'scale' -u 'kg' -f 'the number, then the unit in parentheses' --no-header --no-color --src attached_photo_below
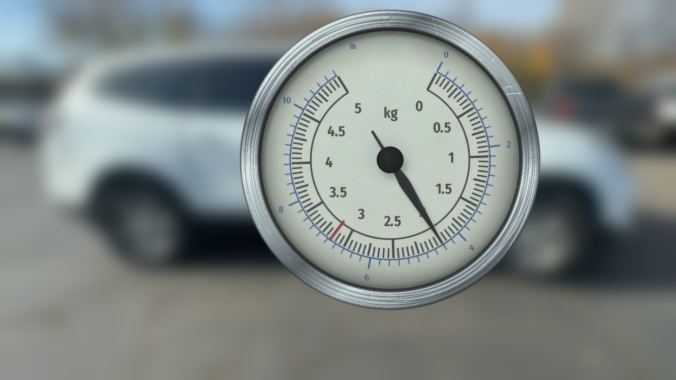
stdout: 2 (kg)
